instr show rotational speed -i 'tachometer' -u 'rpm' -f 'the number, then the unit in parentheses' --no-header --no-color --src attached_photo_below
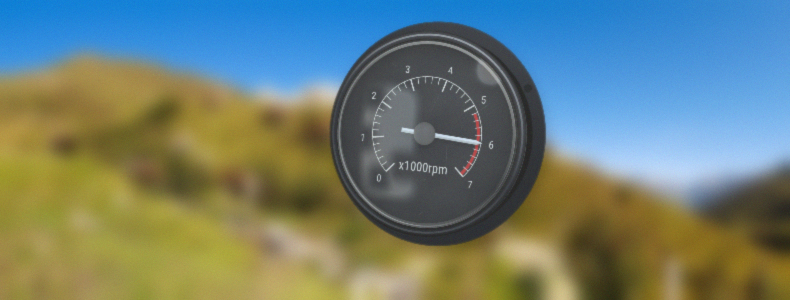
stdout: 6000 (rpm)
